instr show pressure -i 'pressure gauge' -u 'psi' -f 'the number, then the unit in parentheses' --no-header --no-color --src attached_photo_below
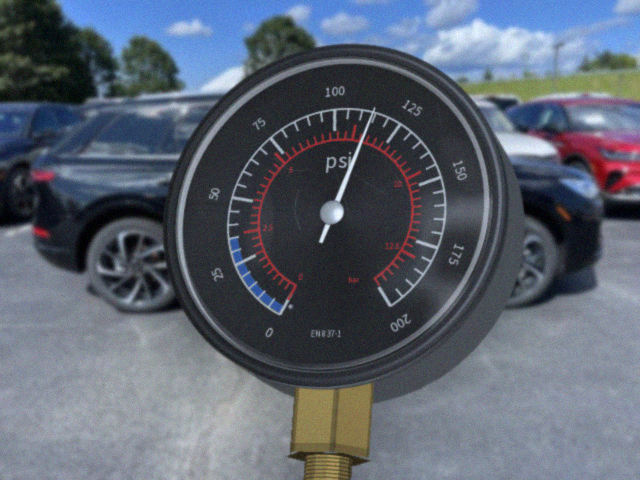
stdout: 115 (psi)
